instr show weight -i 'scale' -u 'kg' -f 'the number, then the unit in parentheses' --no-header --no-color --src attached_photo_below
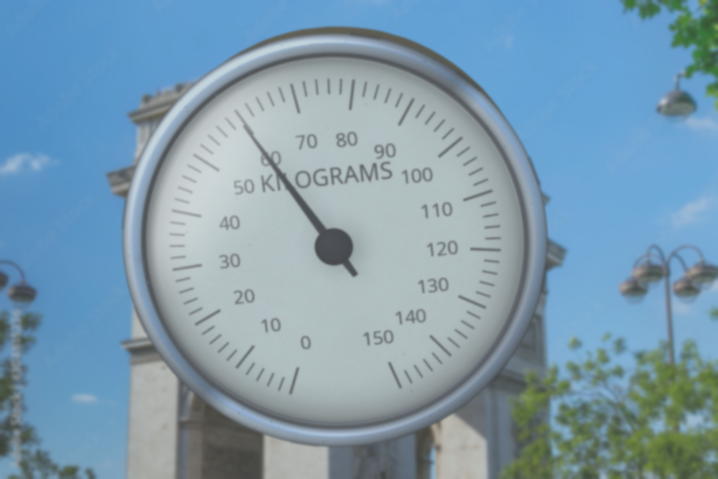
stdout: 60 (kg)
